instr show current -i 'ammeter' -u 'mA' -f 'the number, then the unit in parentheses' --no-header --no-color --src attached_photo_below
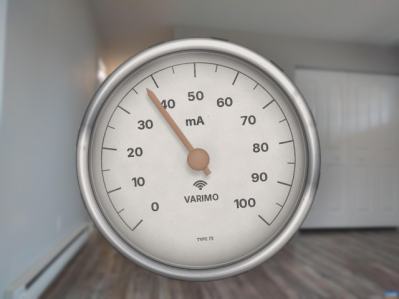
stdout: 37.5 (mA)
